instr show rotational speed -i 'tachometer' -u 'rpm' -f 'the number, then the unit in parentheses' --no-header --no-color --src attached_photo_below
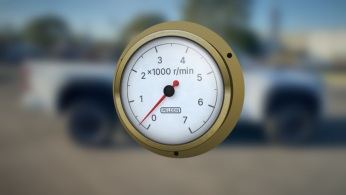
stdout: 250 (rpm)
